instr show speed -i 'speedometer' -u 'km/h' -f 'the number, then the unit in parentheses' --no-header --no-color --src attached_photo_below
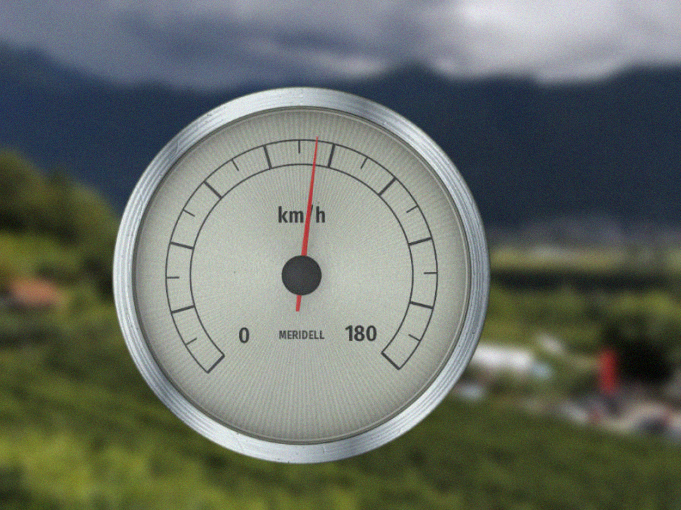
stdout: 95 (km/h)
